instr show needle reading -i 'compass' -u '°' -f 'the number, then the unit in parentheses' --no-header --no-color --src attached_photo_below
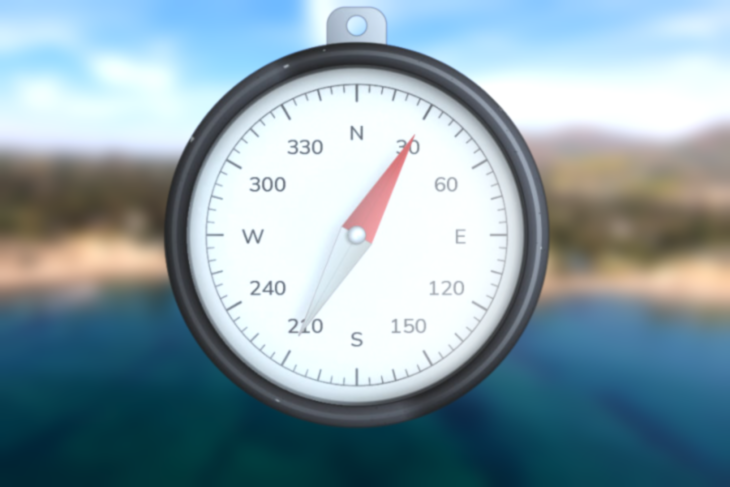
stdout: 30 (°)
